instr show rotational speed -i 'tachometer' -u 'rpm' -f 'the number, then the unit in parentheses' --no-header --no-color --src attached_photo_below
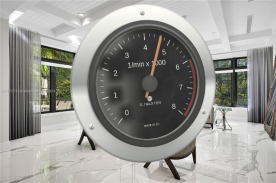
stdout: 4600 (rpm)
